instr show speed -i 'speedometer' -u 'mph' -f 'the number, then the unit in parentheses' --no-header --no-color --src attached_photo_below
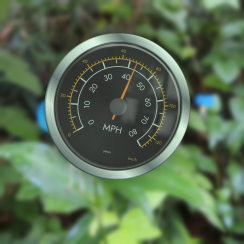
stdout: 42.5 (mph)
